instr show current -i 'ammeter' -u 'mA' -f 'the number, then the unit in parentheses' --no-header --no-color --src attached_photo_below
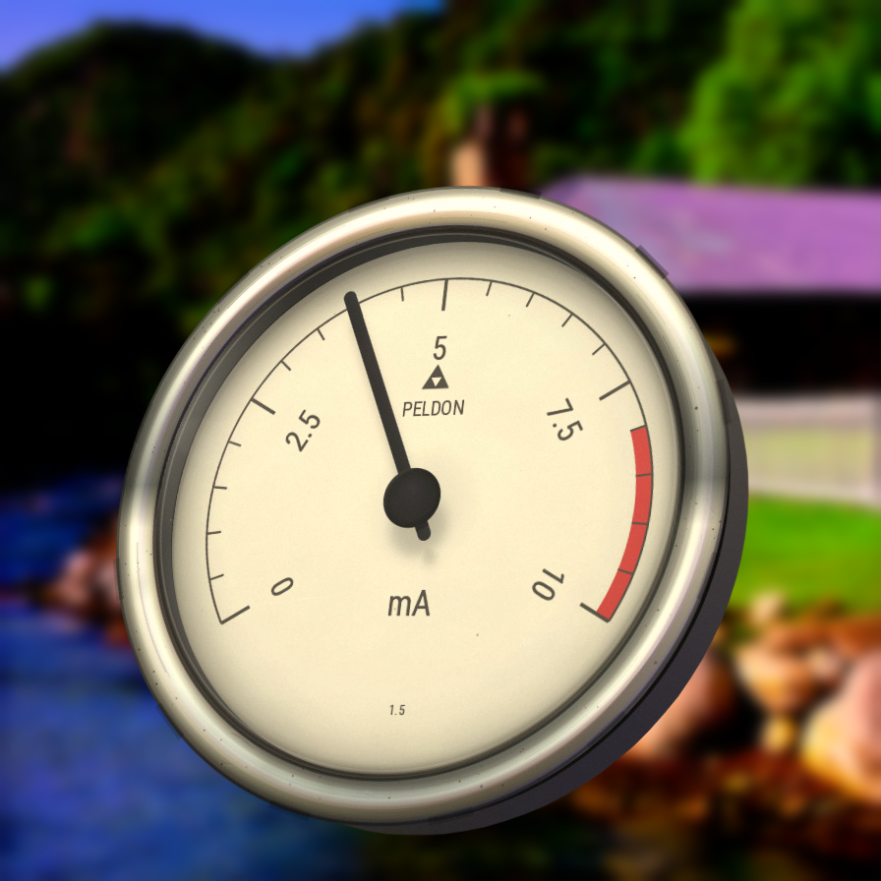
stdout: 4 (mA)
